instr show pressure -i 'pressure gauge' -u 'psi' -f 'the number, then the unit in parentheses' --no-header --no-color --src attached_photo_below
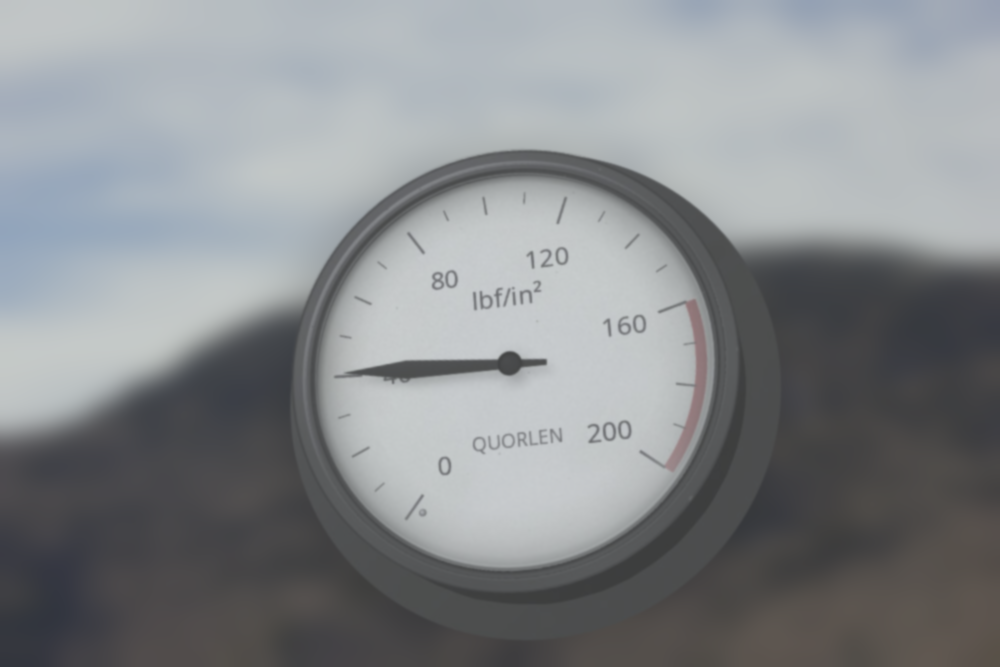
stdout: 40 (psi)
